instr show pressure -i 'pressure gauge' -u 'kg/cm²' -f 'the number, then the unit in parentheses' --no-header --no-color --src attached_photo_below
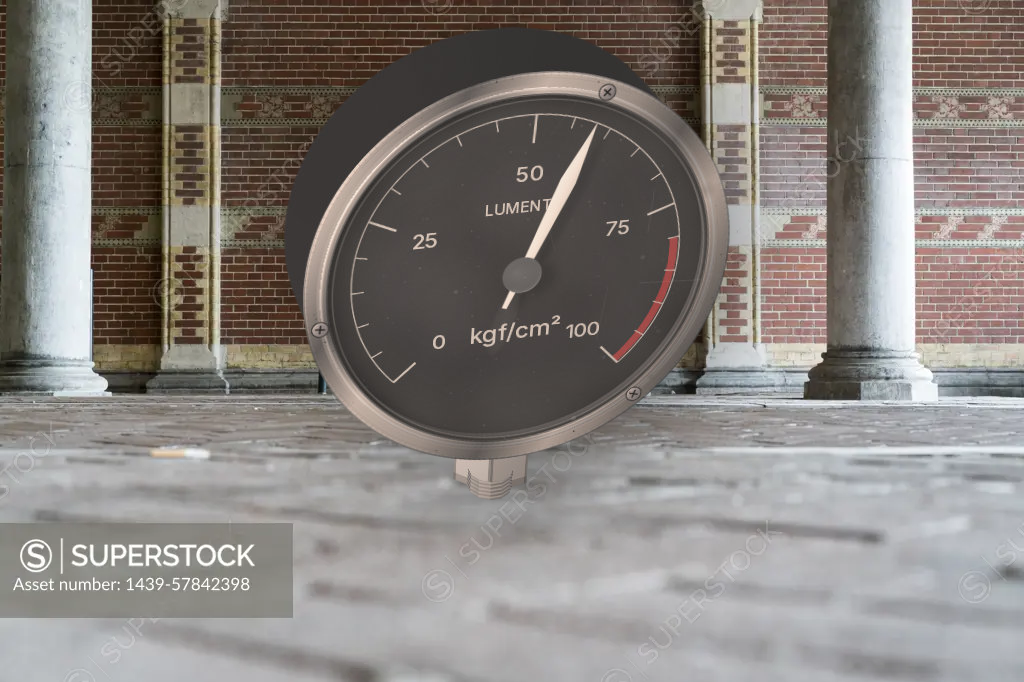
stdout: 57.5 (kg/cm²)
